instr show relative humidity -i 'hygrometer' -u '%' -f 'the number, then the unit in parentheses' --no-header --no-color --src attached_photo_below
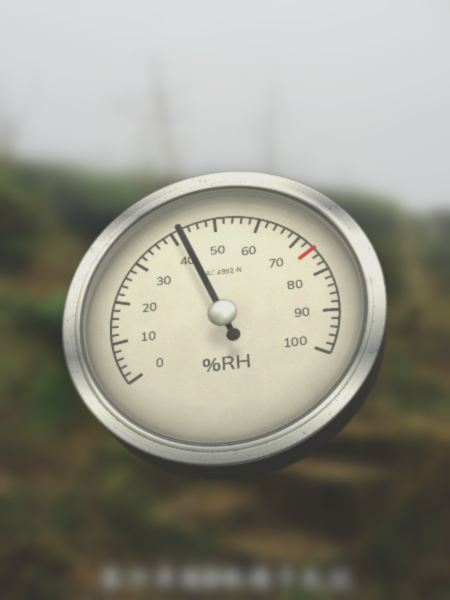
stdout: 42 (%)
